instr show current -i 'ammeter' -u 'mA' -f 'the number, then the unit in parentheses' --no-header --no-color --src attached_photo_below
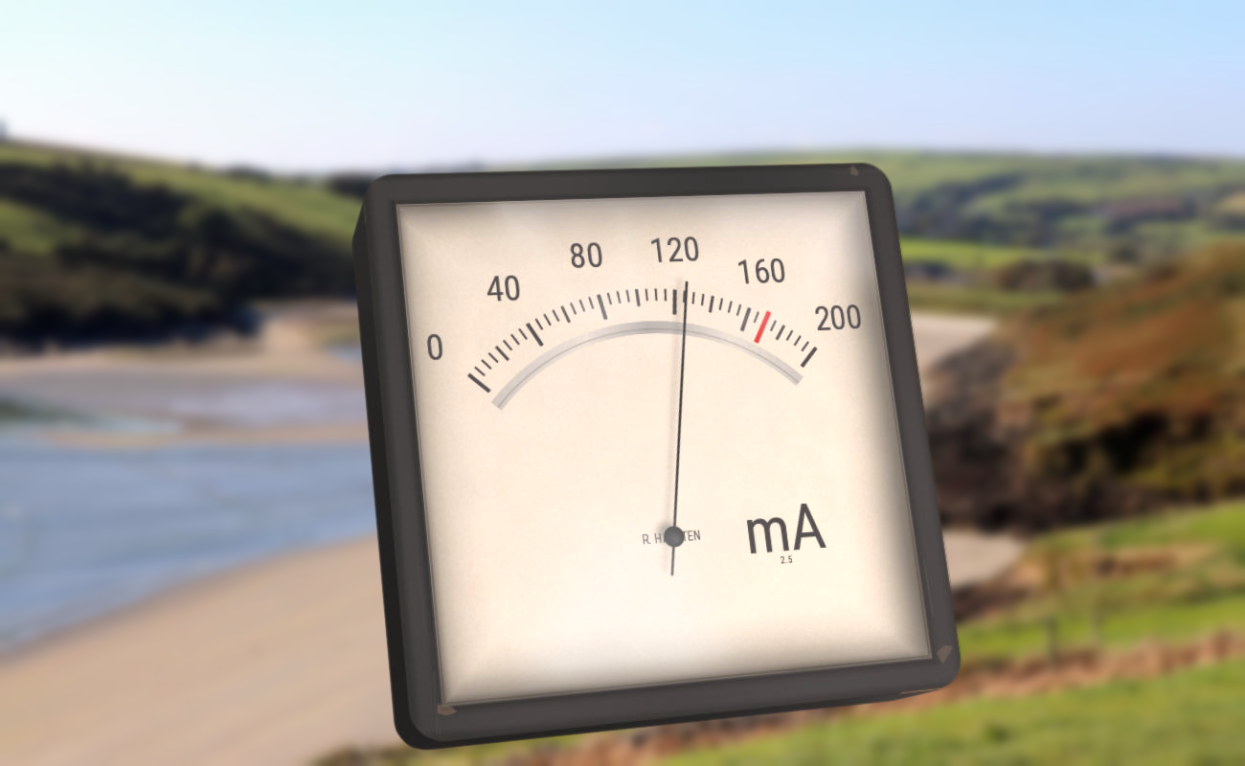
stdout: 125 (mA)
